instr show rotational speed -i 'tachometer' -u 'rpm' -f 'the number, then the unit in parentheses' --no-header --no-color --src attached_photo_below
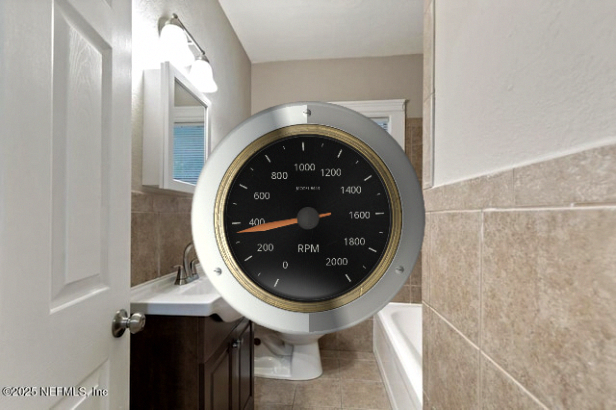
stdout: 350 (rpm)
